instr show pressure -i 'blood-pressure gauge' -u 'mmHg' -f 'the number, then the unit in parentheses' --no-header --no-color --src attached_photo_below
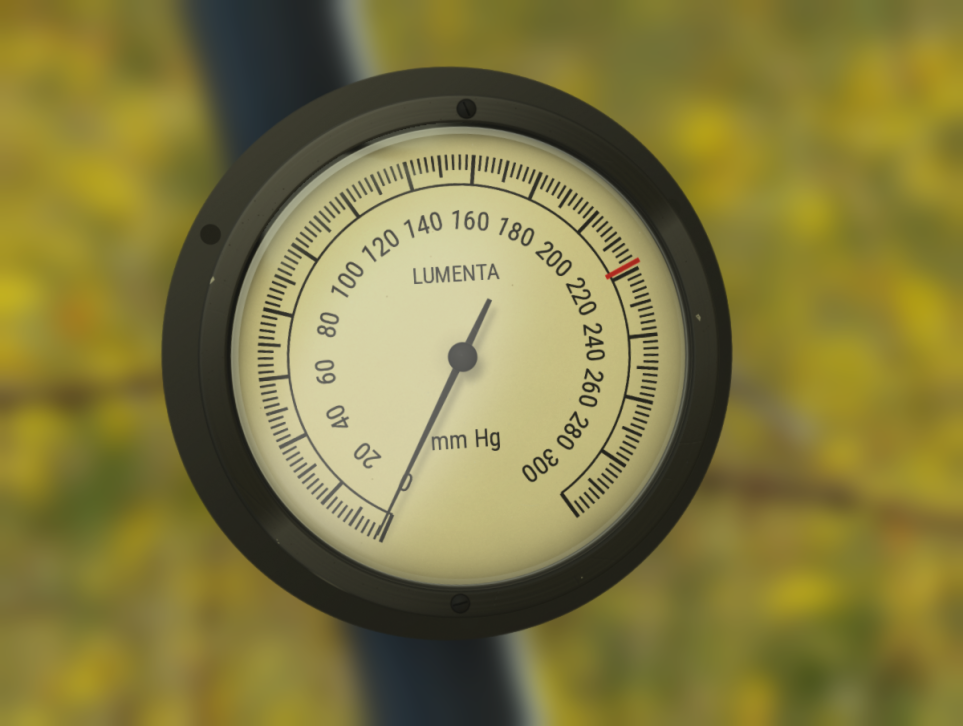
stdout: 2 (mmHg)
